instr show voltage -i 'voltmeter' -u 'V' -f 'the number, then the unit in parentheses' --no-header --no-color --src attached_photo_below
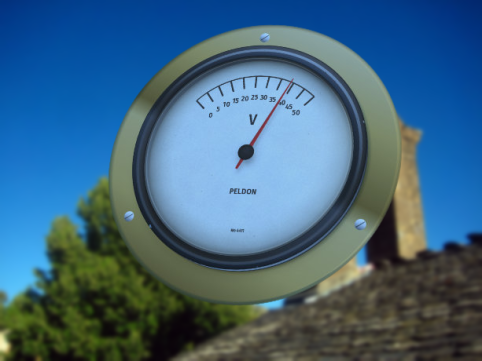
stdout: 40 (V)
